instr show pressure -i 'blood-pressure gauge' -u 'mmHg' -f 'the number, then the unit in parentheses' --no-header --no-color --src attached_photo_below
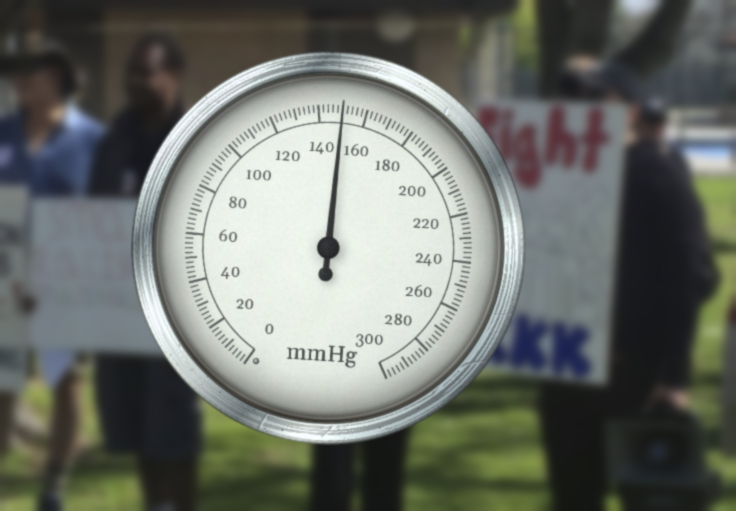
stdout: 150 (mmHg)
